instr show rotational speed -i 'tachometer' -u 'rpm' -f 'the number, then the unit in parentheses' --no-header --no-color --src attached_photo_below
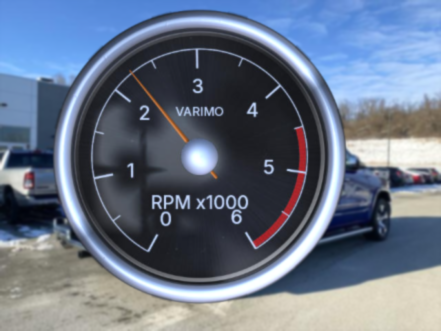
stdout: 2250 (rpm)
